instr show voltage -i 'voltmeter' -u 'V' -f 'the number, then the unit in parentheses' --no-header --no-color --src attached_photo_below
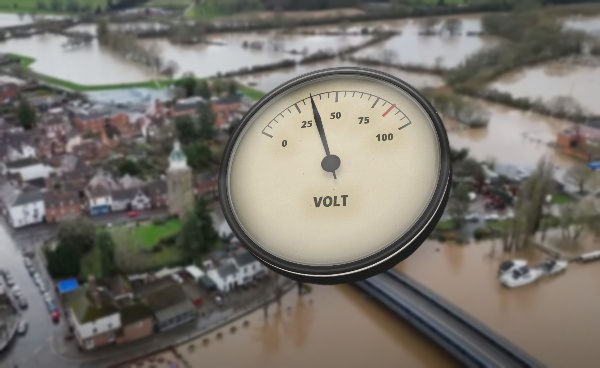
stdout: 35 (V)
